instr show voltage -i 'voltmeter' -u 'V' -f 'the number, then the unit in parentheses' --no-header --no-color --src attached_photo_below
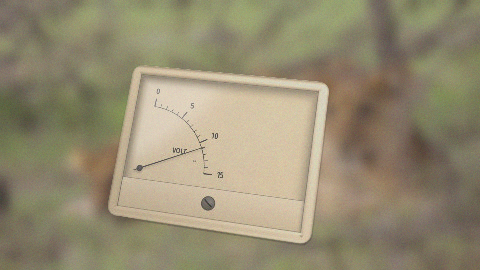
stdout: 11 (V)
